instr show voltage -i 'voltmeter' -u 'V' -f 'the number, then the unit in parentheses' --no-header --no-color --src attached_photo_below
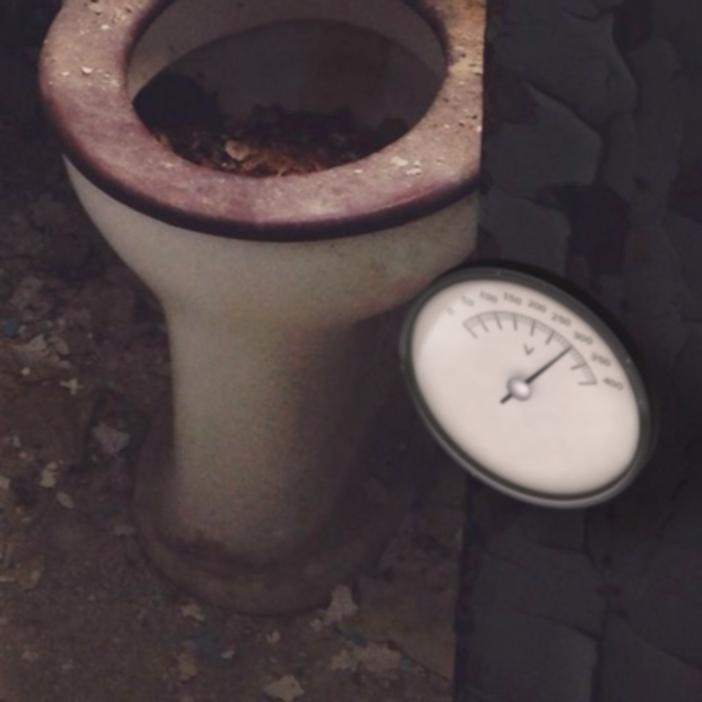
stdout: 300 (V)
